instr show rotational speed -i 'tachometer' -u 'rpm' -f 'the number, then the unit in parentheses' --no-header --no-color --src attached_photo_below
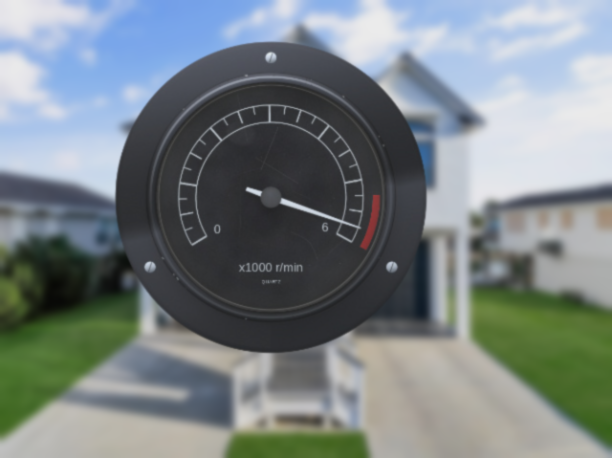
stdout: 5750 (rpm)
